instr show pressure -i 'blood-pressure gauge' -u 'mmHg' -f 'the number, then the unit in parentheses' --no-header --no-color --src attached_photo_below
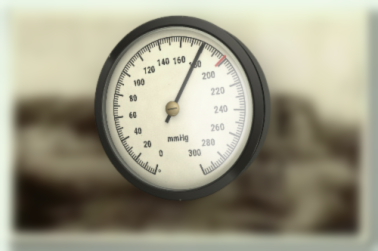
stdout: 180 (mmHg)
